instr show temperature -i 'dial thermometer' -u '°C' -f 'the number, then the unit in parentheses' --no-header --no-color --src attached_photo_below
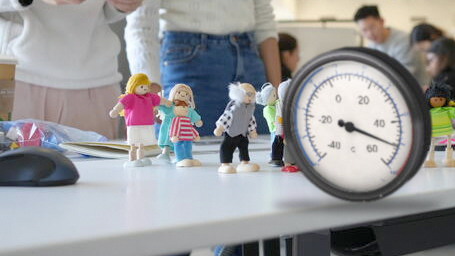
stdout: 50 (°C)
